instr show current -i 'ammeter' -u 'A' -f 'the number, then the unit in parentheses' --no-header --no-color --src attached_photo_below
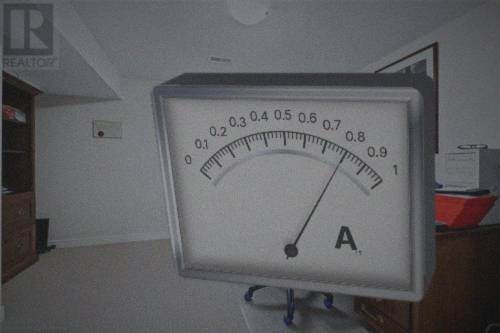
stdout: 0.8 (A)
